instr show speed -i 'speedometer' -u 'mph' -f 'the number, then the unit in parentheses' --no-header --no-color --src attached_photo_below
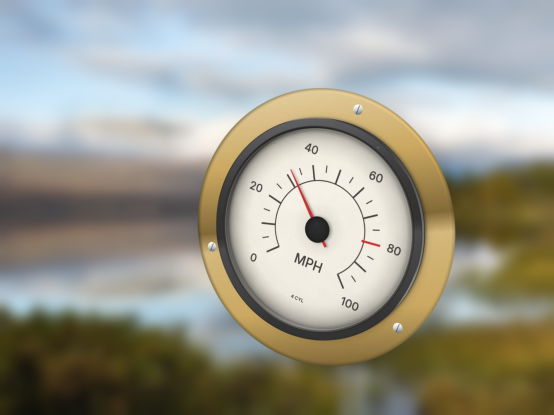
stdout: 32.5 (mph)
